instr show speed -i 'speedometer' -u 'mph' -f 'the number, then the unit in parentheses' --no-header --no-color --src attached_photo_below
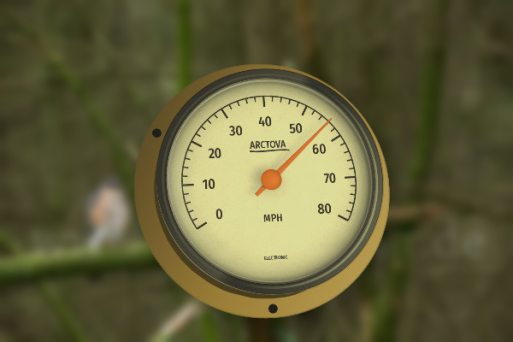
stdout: 56 (mph)
